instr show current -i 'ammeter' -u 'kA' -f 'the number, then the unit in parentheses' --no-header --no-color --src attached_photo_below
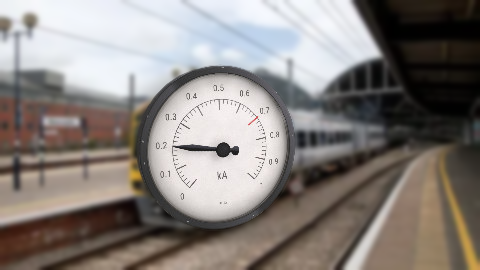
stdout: 0.2 (kA)
